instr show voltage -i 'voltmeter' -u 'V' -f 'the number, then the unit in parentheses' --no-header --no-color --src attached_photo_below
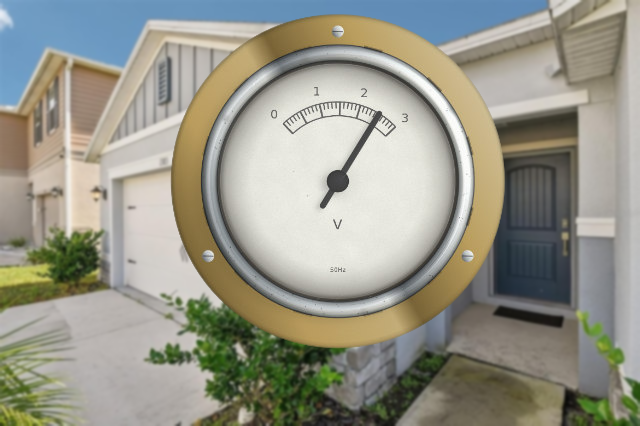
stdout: 2.5 (V)
